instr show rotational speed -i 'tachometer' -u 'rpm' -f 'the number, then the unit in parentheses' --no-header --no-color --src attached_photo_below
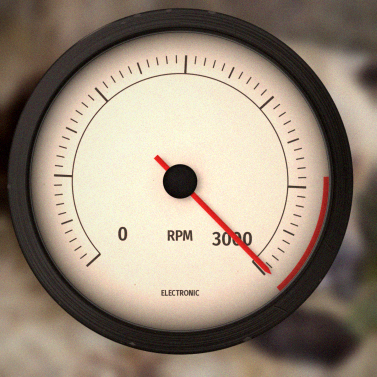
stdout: 2975 (rpm)
